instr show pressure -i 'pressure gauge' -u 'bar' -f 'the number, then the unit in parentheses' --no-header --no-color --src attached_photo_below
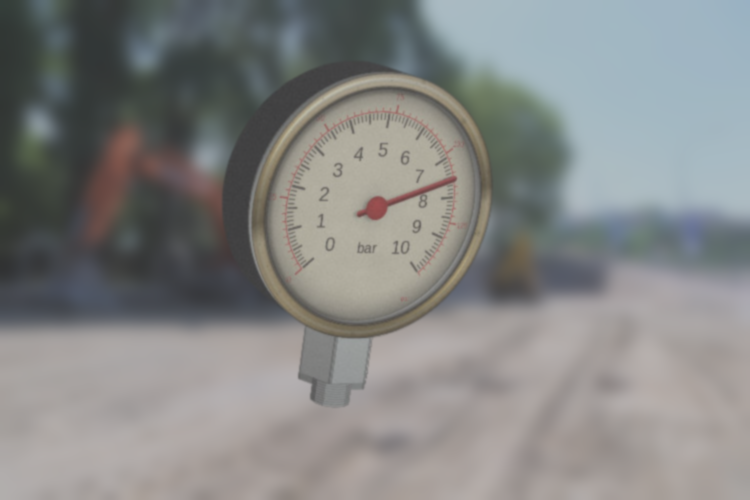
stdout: 7.5 (bar)
